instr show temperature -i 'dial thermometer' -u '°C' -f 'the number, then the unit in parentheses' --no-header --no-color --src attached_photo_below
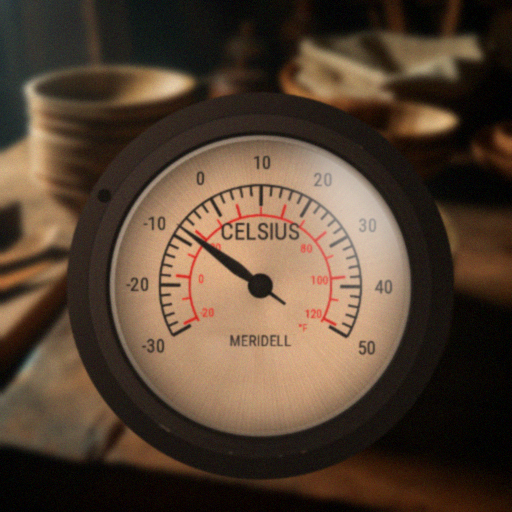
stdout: -8 (°C)
